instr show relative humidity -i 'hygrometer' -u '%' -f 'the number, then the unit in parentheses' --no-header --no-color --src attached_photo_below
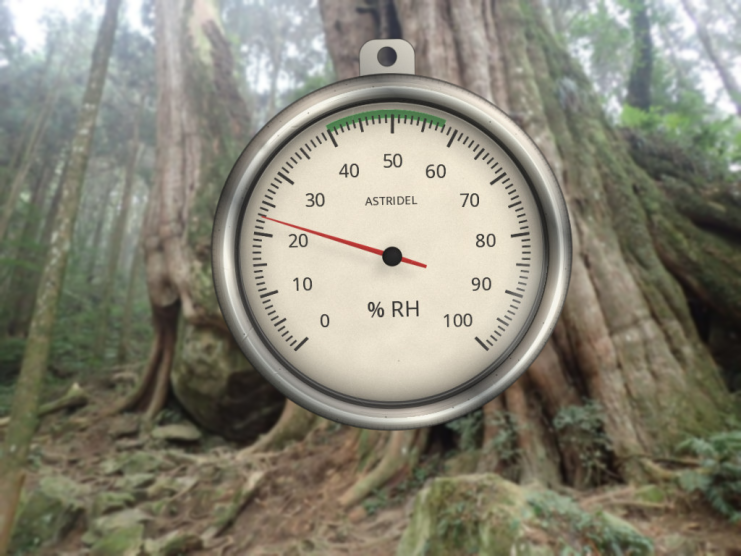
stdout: 23 (%)
